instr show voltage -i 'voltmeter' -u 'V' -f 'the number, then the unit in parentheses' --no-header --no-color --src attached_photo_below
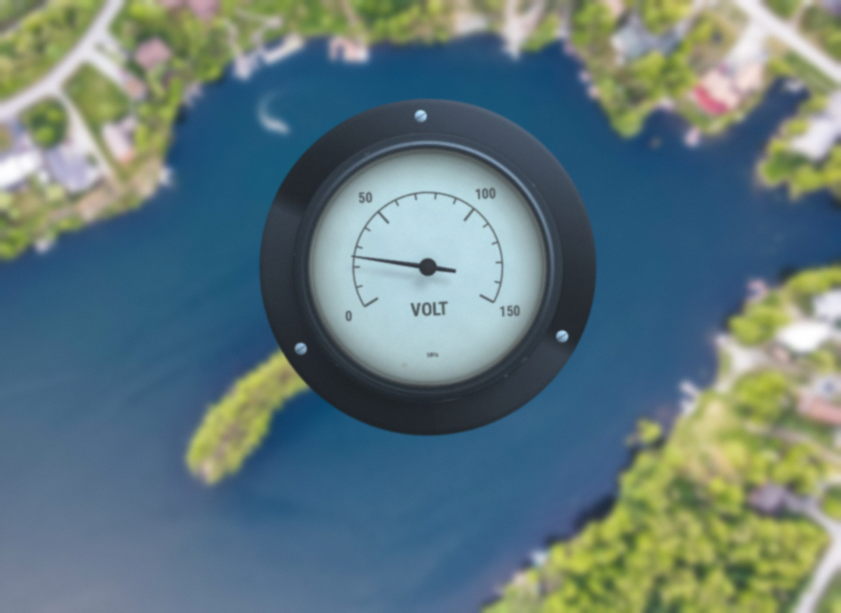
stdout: 25 (V)
